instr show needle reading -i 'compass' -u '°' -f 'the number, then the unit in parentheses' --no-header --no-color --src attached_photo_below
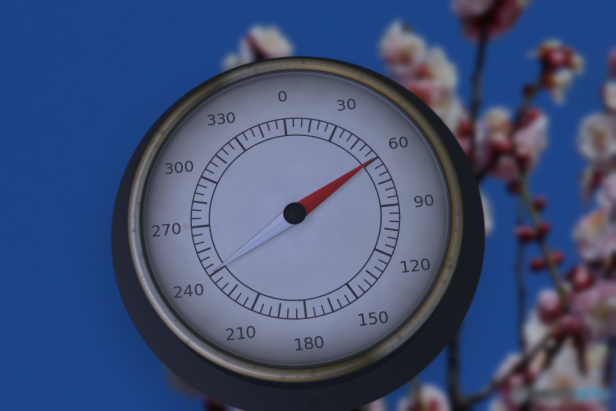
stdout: 60 (°)
